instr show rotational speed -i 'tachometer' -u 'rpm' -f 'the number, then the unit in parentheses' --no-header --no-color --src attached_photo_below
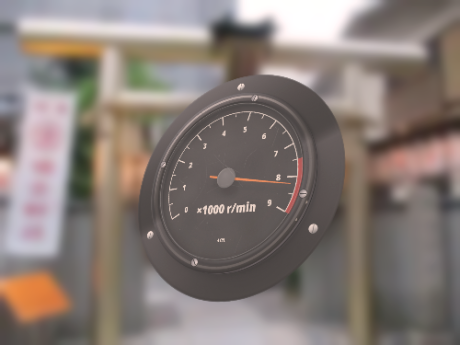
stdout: 8250 (rpm)
